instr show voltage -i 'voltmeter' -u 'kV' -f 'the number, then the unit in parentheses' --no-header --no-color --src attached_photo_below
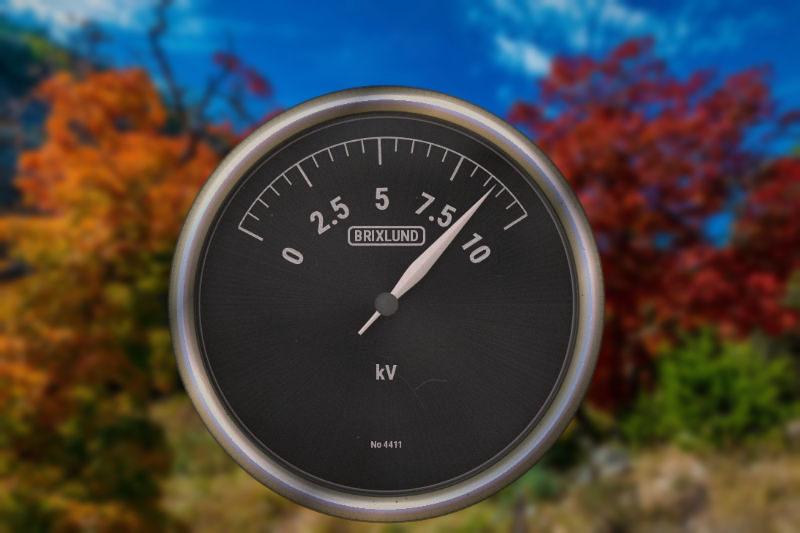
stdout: 8.75 (kV)
